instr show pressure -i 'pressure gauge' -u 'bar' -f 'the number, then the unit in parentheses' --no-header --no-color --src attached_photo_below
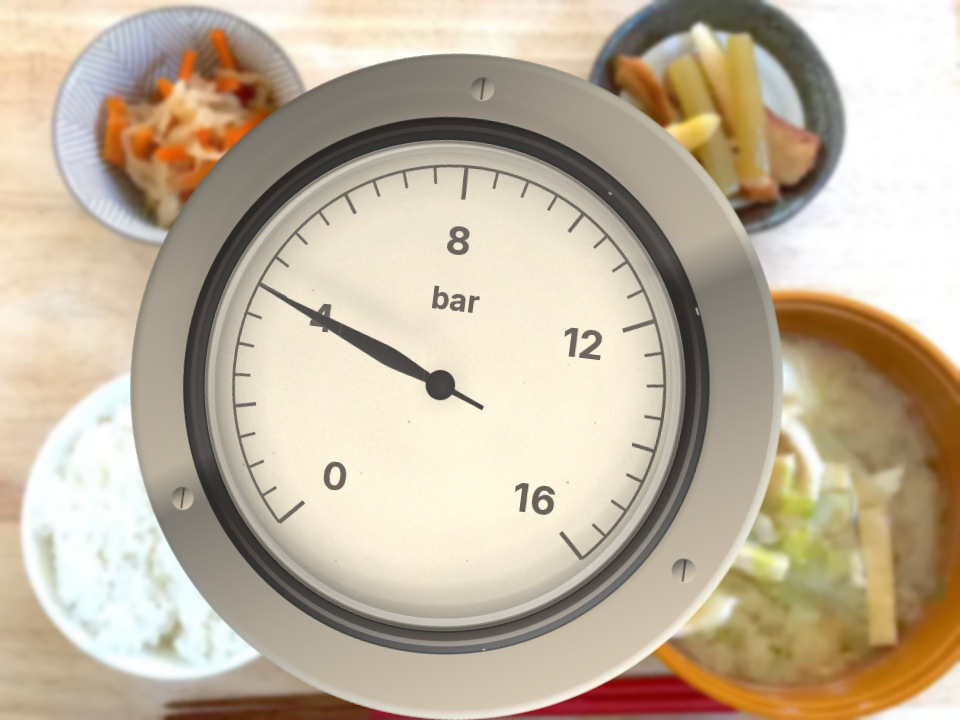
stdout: 4 (bar)
